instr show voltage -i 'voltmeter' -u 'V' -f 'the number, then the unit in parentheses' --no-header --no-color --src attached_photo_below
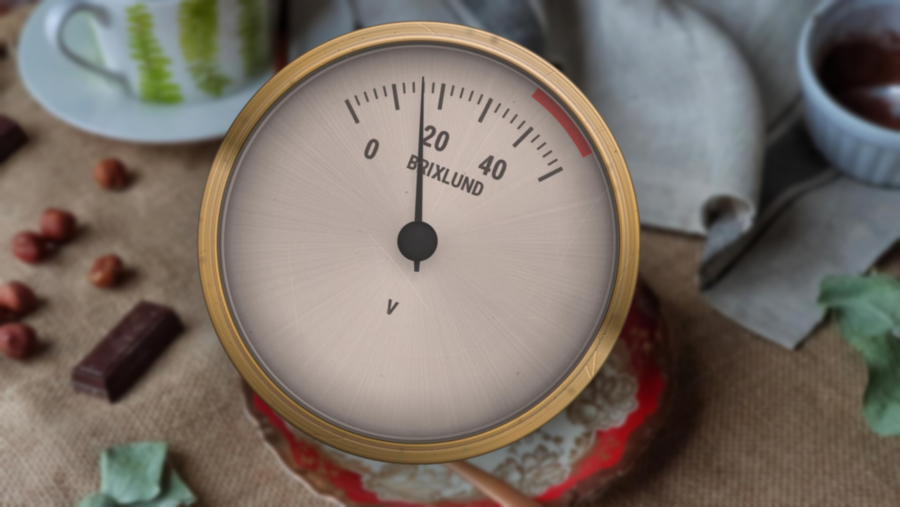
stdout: 16 (V)
